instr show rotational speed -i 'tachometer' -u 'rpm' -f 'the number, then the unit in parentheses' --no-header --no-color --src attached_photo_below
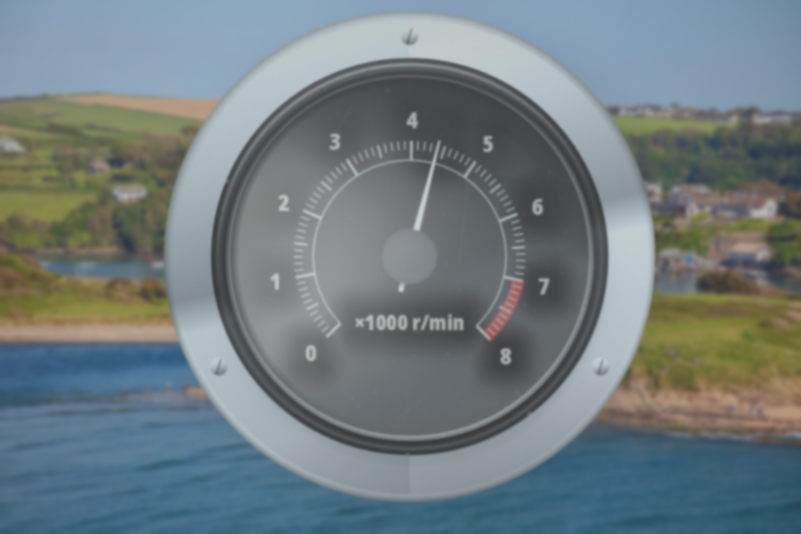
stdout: 4400 (rpm)
